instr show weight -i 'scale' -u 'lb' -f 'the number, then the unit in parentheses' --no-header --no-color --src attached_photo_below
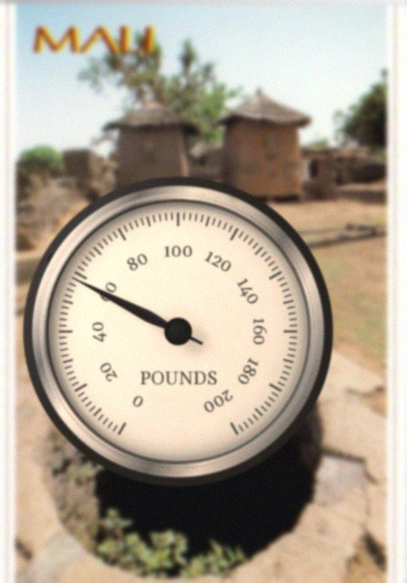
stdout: 58 (lb)
